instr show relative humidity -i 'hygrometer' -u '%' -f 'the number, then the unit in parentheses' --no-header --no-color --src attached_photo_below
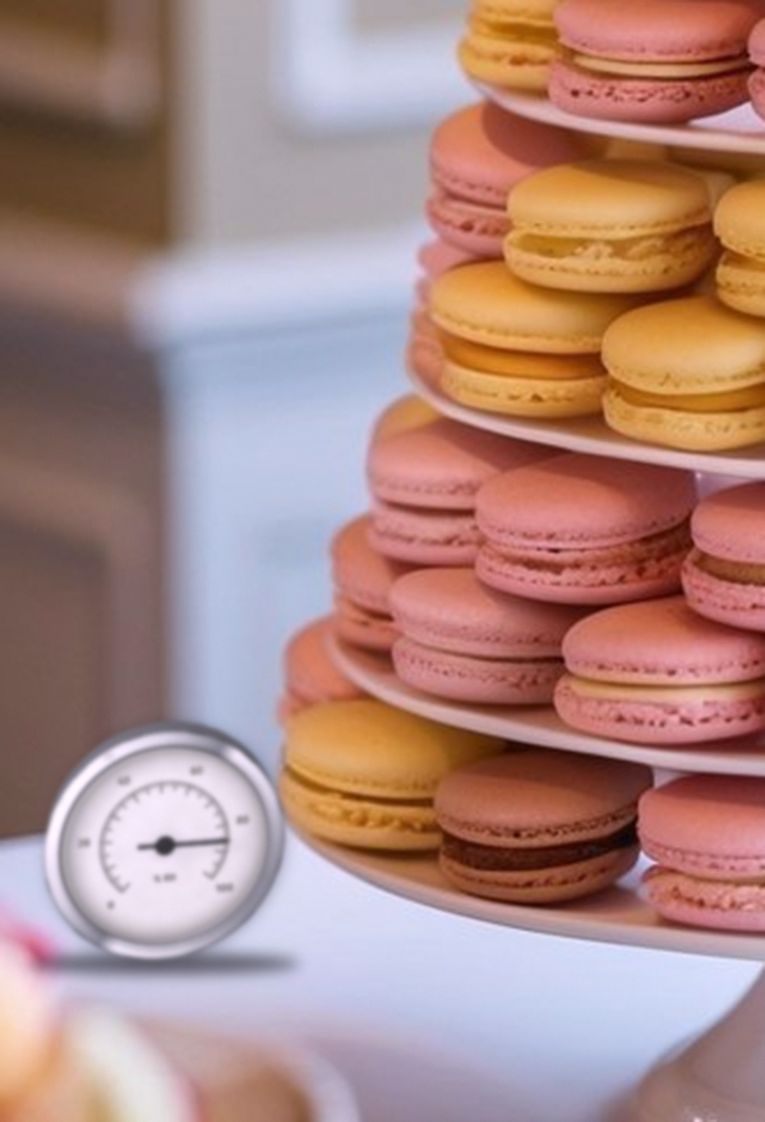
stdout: 85 (%)
